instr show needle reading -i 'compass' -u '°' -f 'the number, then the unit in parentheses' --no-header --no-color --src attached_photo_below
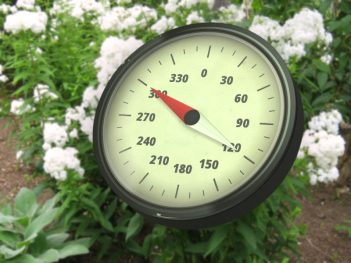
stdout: 300 (°)
